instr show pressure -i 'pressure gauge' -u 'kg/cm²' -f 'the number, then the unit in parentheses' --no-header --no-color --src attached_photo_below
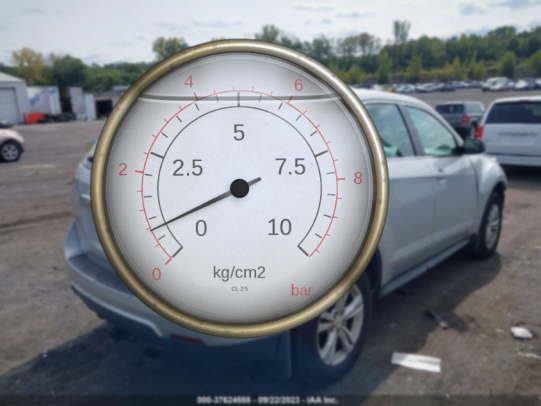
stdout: 0.75 (kg/cm²)
